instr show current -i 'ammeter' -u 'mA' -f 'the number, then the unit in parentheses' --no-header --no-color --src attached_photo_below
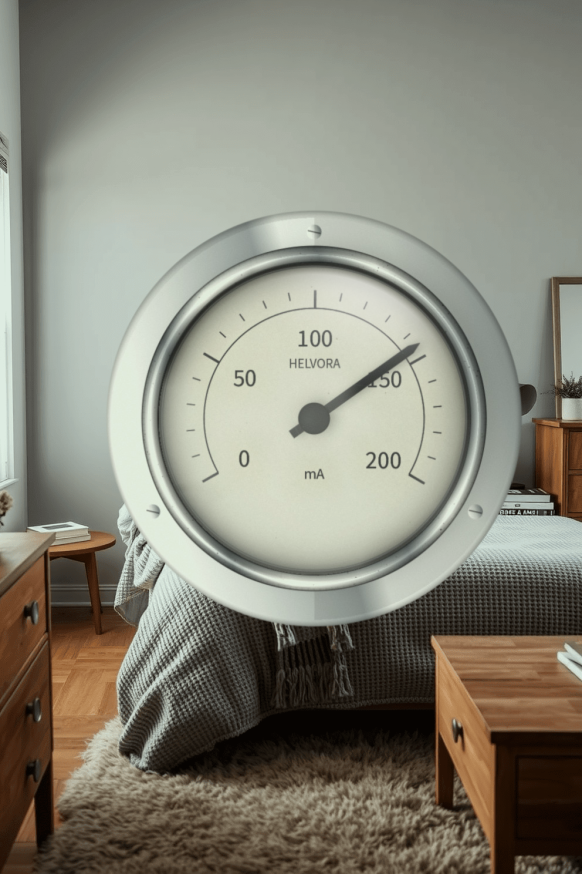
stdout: 145 (mA)
